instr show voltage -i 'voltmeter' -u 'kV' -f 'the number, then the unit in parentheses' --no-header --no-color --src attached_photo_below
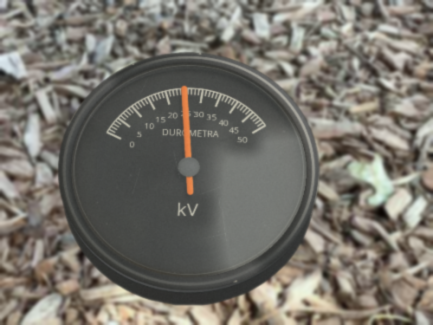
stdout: 25 (kV)
